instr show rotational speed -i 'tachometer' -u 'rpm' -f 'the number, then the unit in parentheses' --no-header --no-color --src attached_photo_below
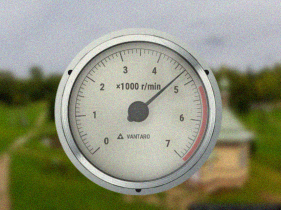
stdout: 4700 (rpm)
